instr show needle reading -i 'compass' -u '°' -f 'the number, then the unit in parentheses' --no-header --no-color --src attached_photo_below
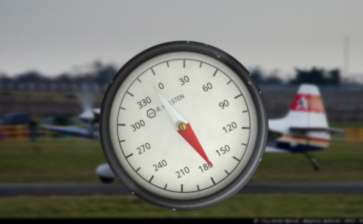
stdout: 172.5 (°)
